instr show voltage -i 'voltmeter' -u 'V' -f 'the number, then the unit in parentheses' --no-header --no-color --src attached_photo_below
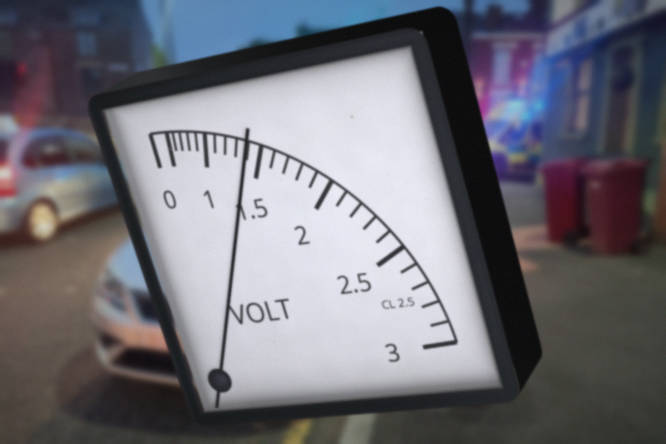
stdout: 1.4 (V)
